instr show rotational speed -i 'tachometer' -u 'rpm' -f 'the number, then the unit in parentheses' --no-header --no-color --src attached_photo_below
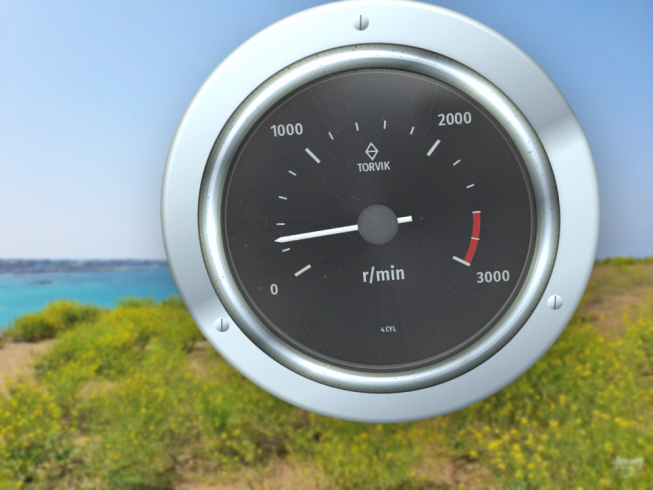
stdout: 300 (rpm)
